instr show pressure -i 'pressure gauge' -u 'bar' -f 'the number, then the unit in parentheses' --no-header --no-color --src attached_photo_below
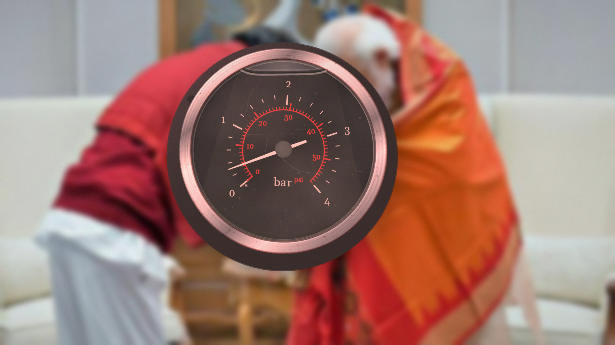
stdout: 0.3 (bar)
